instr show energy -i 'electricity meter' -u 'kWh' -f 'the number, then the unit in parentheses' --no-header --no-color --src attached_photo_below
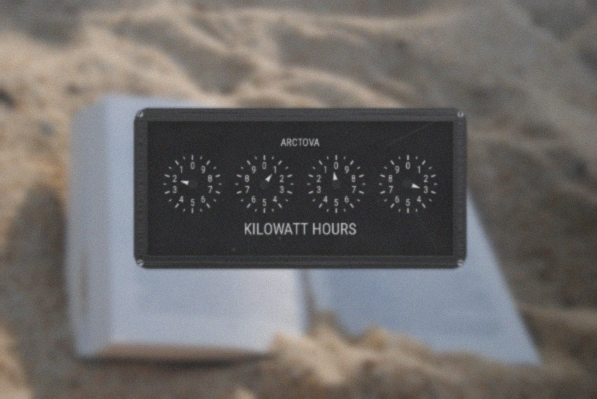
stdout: 2103 (kWh)
